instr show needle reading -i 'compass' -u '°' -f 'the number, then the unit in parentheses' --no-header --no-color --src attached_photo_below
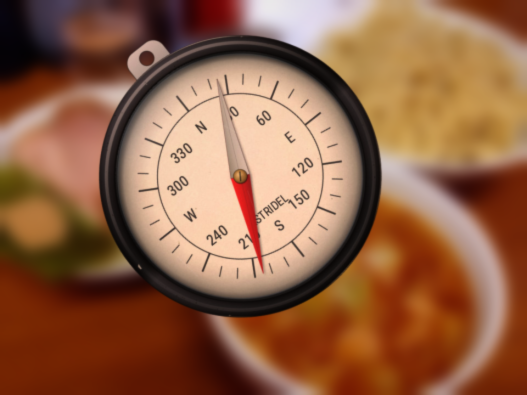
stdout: 205 (°)
